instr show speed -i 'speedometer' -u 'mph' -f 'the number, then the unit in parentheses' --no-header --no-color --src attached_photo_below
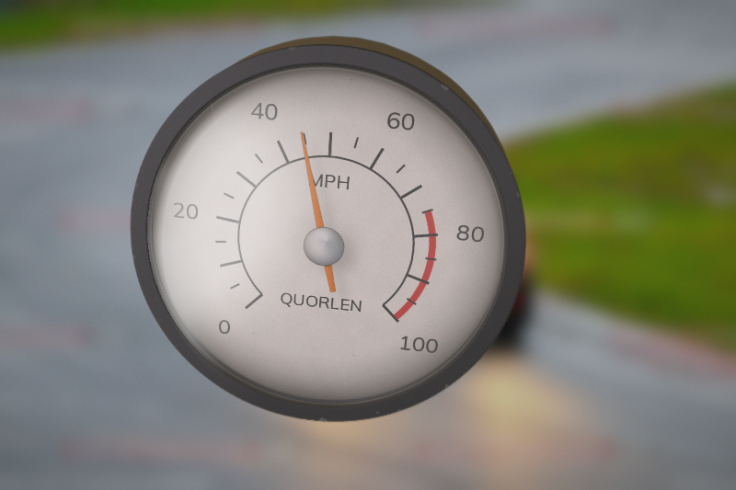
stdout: 45 (mph)
